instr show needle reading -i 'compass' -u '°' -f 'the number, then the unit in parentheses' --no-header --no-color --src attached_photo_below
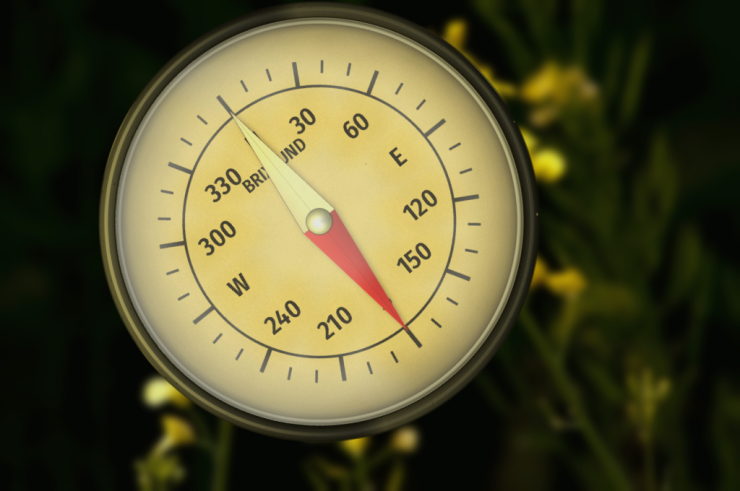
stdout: 180 (°)
